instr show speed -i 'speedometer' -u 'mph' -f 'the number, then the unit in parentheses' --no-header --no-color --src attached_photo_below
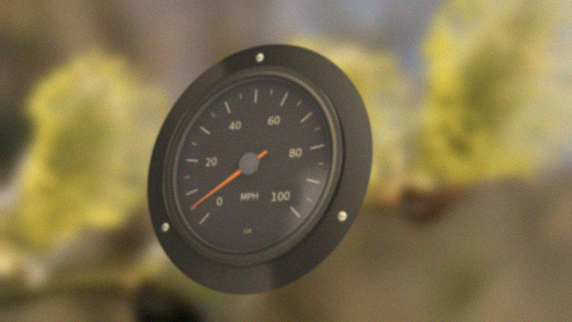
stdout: 5 (mph)
